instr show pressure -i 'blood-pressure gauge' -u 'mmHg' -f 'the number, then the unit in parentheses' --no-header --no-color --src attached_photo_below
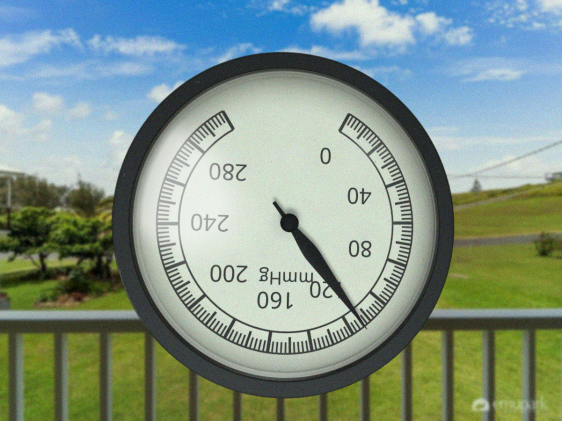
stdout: 114 (mmHg)
